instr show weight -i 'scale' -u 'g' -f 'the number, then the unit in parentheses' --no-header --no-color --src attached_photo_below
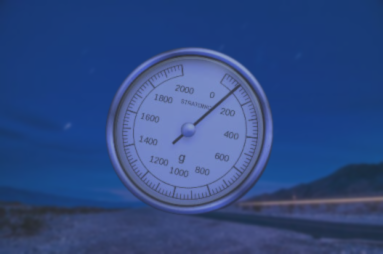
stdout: 100 (g)
